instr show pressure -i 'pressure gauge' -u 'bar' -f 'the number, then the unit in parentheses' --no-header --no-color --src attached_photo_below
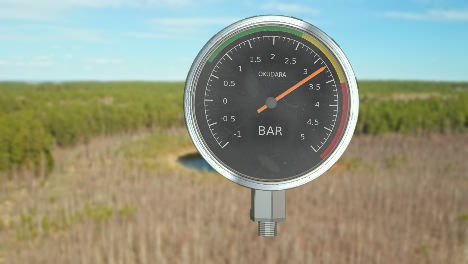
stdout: 3.2 (bar)
